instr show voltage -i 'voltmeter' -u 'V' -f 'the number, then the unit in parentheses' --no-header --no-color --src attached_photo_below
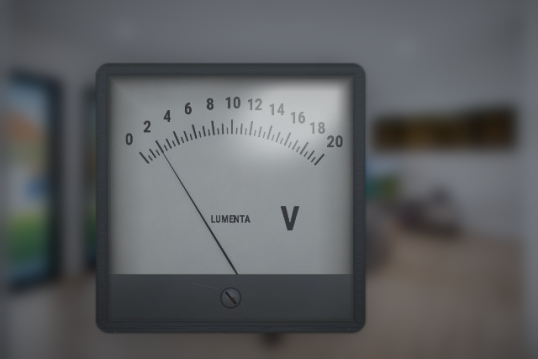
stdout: 2 (V)
